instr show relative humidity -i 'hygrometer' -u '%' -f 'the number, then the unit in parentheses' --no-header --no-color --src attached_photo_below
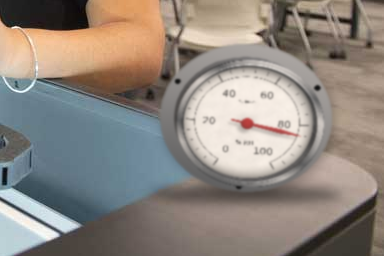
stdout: 84 (%)
